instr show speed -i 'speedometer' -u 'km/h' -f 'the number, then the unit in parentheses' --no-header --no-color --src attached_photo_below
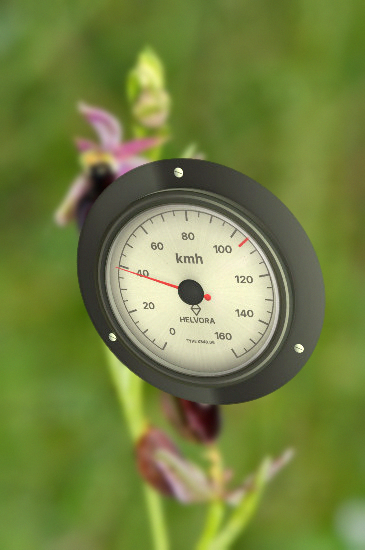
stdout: 40 (km/h)
